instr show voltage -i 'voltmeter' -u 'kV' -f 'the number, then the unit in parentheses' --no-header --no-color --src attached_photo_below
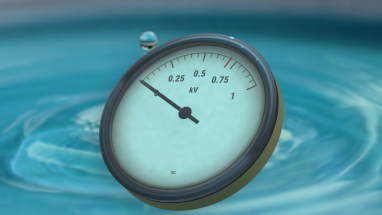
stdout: 0 (kV)
